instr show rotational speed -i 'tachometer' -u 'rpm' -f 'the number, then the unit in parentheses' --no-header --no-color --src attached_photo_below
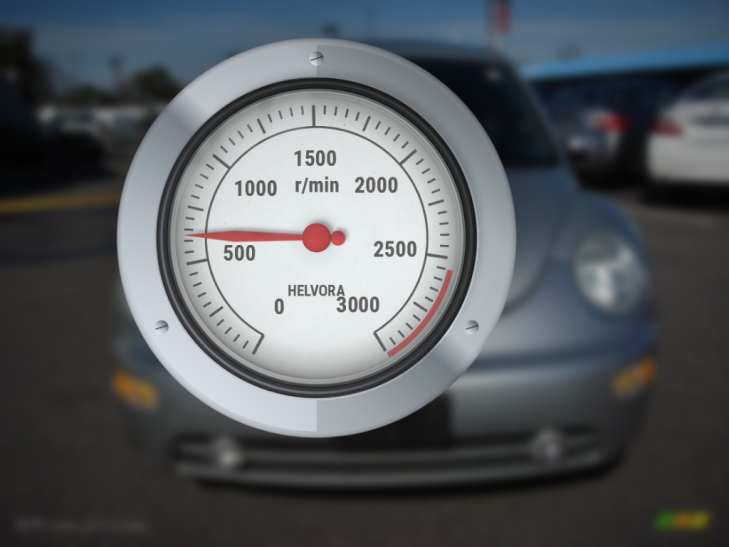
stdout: 625 (rpm)
